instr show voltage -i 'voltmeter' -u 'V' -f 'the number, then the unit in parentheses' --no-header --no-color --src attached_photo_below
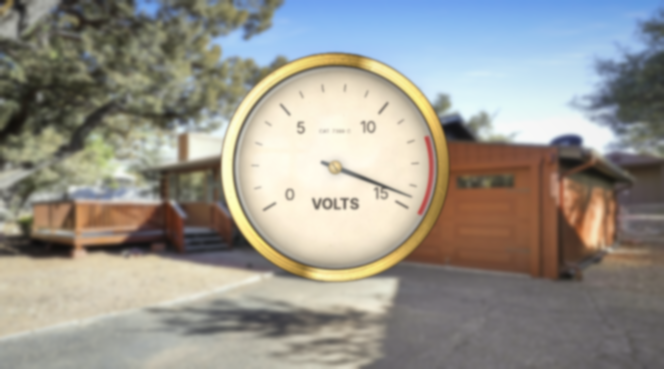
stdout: 14.5 (V)
